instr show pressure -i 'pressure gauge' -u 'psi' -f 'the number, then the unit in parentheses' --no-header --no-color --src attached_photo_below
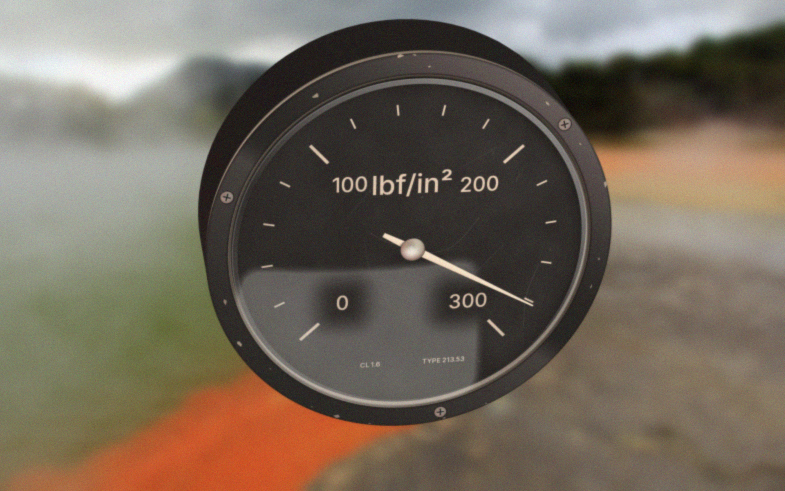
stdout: 280 (psi)
